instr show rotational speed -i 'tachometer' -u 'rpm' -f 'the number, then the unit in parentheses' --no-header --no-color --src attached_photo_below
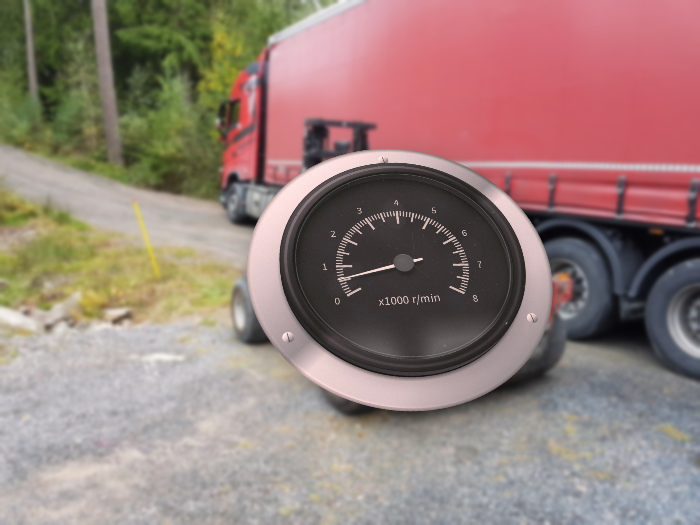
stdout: 500 (rpm)
